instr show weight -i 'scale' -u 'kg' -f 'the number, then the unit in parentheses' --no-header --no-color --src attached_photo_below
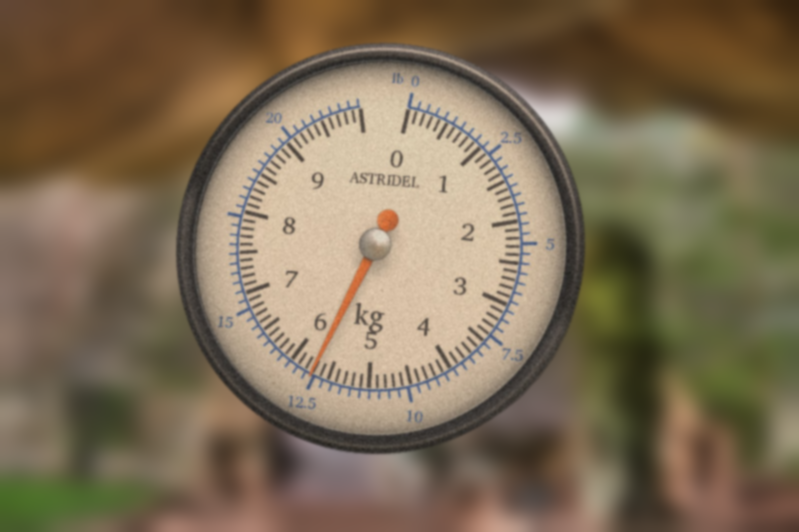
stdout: 5.7 (kg)
